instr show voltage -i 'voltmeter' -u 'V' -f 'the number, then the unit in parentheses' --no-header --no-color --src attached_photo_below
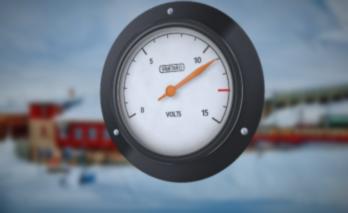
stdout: 11 (V)
